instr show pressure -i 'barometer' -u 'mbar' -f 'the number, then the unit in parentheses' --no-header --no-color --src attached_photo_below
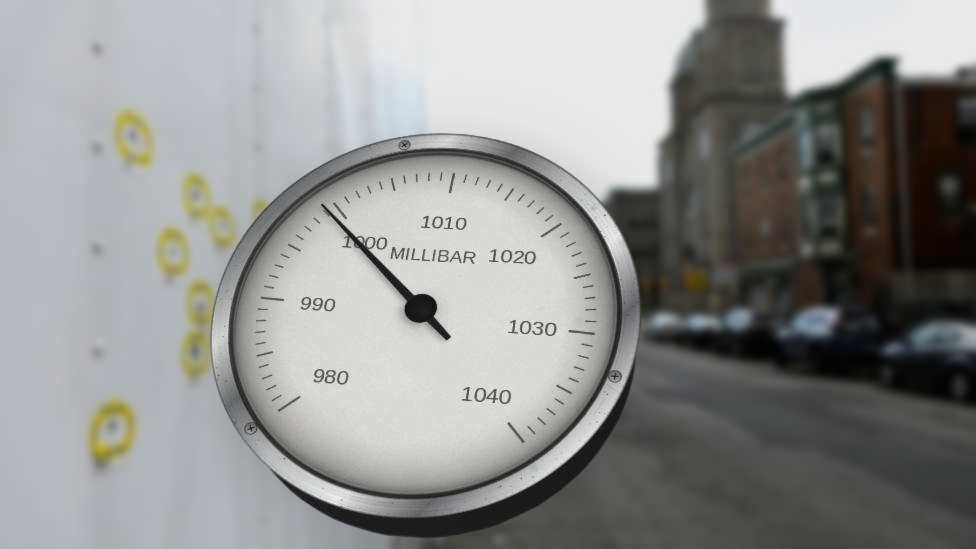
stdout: 999 (mbar)
